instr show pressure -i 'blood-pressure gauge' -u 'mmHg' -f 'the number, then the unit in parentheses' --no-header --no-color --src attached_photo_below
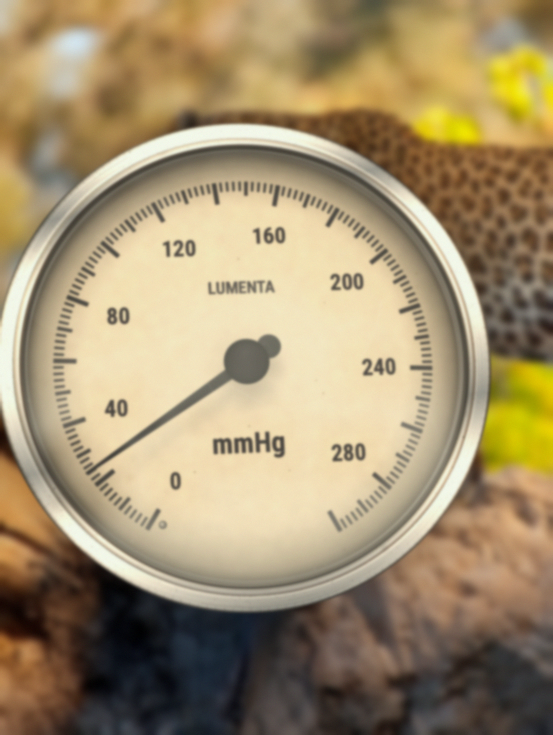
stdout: 24 (mmHg)
